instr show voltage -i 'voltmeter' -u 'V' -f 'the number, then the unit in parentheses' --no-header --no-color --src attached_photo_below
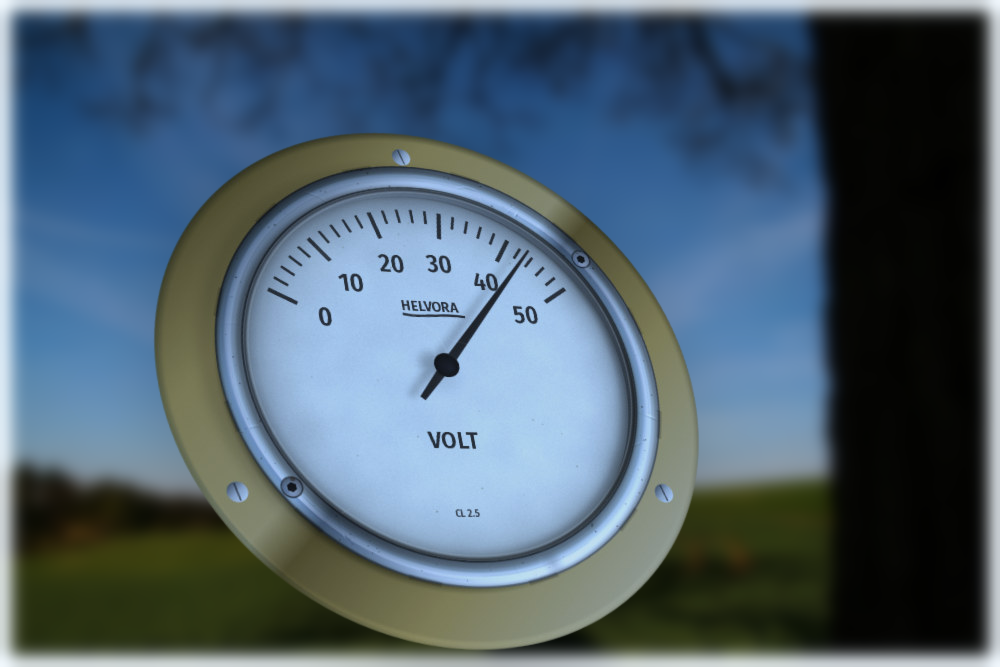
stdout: 43 (V)
